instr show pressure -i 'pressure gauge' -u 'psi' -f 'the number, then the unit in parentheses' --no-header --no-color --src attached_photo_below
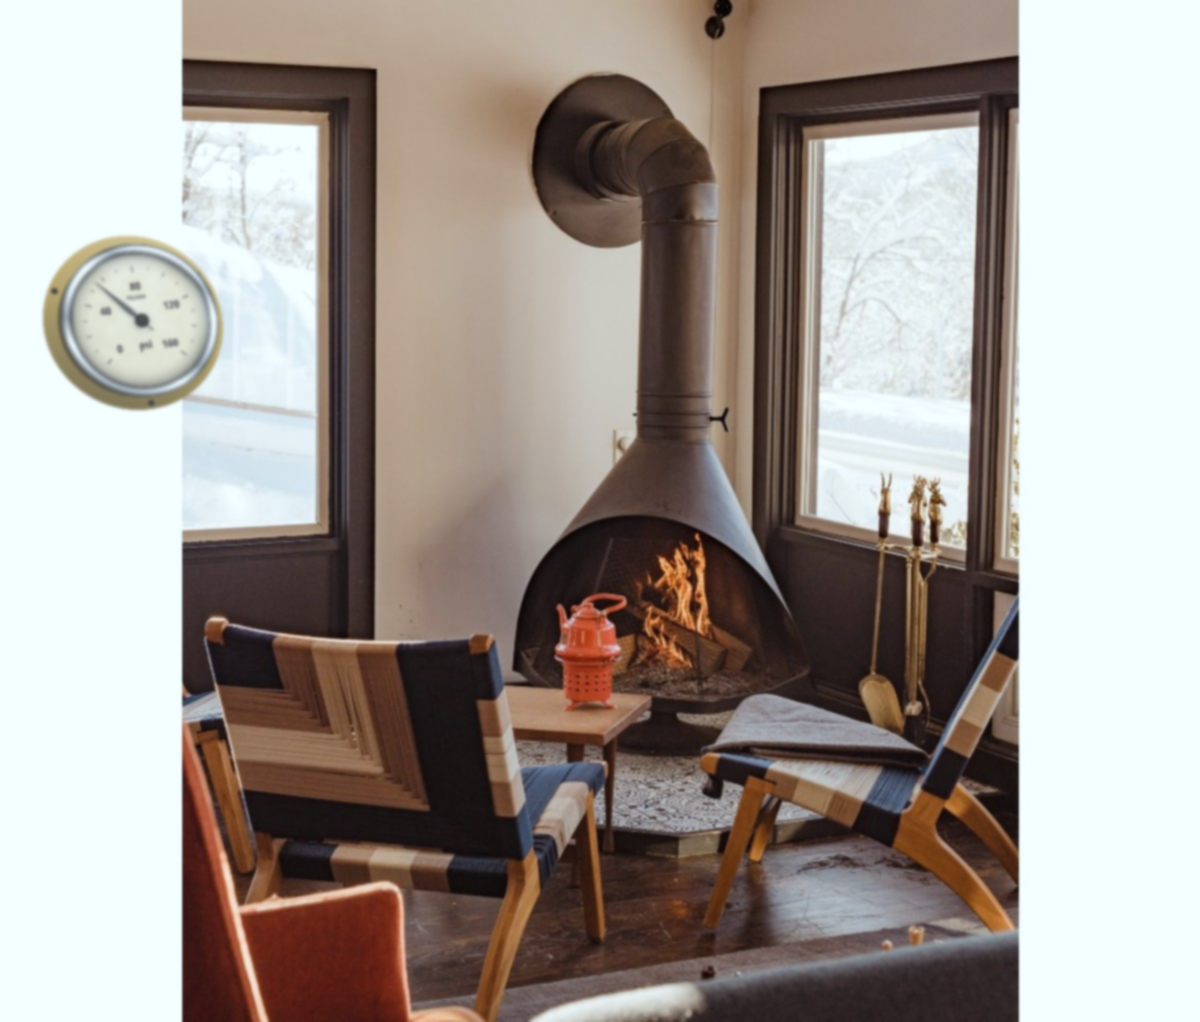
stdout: 55 (psi)
